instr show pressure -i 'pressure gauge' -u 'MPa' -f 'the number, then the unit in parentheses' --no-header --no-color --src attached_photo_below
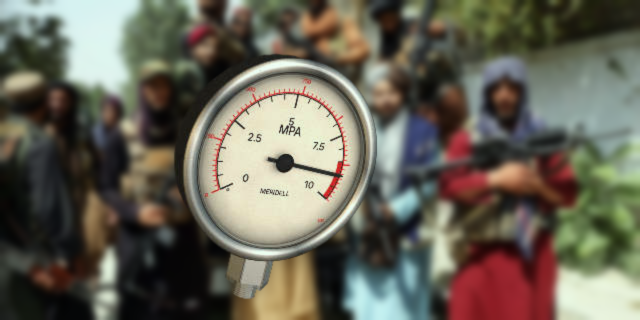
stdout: 9 (MPa)
